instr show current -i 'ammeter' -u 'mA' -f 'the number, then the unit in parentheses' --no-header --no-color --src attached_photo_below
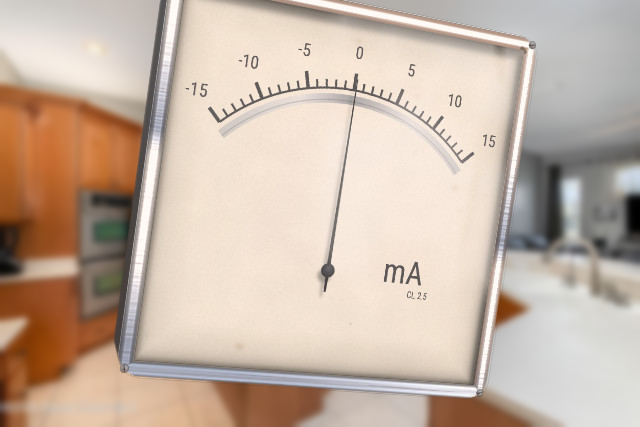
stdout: 0 (mA)
